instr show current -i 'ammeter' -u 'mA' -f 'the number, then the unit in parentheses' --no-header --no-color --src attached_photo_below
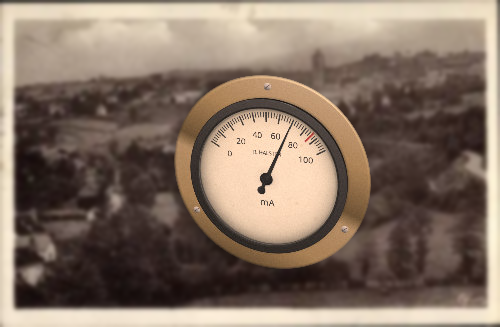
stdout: 70 (mA)
